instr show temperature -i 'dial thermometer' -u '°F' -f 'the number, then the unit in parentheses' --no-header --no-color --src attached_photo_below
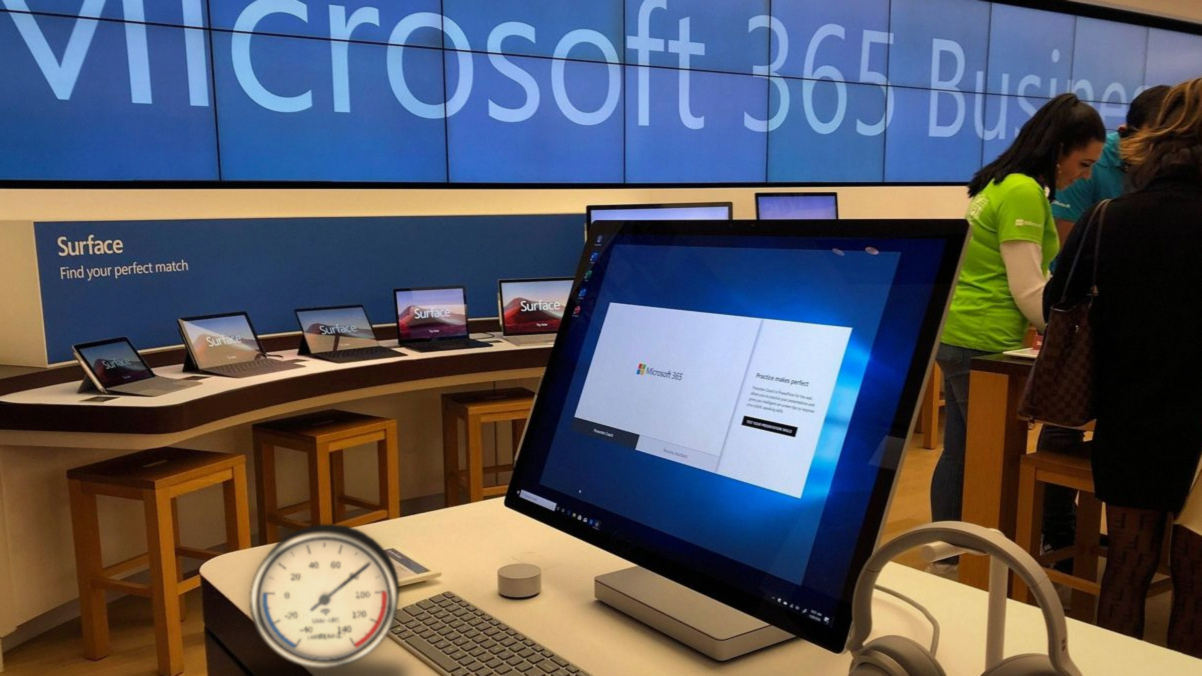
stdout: 80 (°F)
